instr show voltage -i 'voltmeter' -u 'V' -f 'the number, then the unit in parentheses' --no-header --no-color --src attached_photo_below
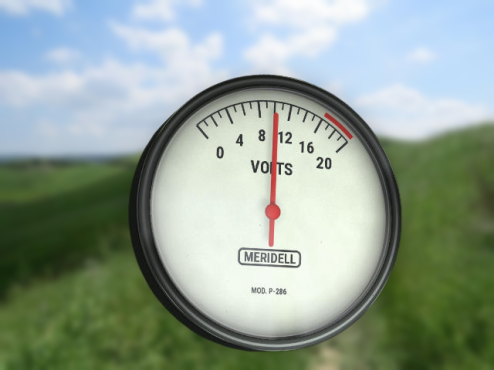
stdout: 10 (V)
